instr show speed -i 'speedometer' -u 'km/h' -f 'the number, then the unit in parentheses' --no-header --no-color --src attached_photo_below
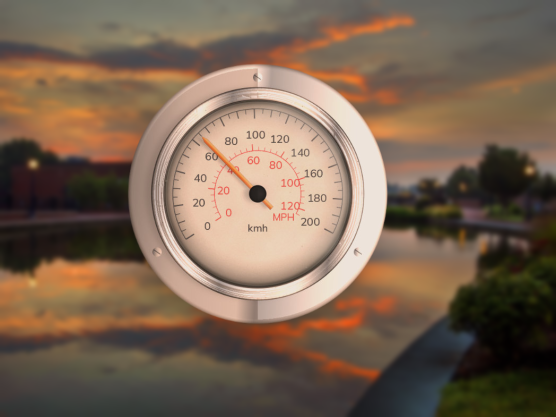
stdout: 65 (km/h)
